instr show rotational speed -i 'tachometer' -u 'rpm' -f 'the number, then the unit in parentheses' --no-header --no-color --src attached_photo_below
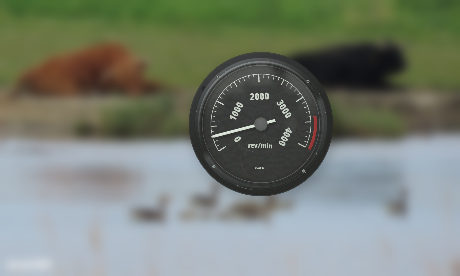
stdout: 300 (rpm)
